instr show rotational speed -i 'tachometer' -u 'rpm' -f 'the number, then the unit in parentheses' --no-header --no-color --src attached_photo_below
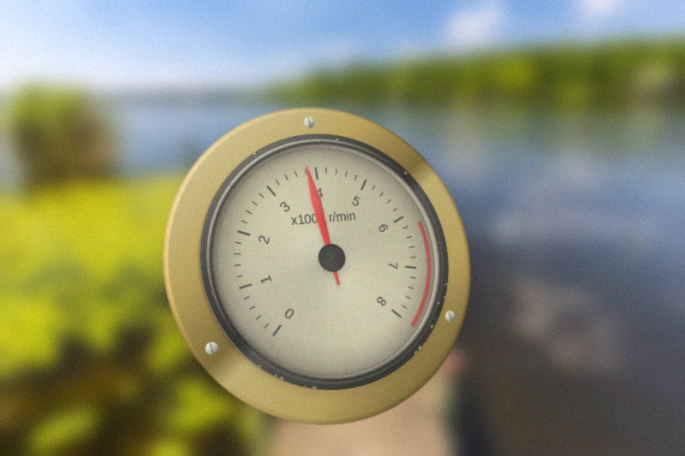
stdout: 3800 (rpm)
